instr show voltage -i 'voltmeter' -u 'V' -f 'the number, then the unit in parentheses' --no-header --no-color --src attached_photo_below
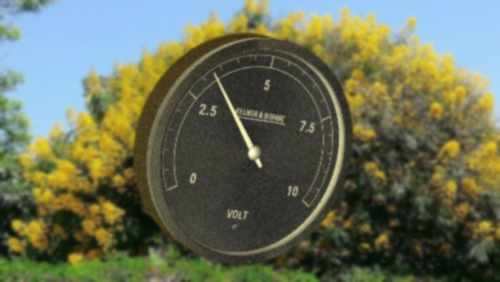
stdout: 3.25 (V)
